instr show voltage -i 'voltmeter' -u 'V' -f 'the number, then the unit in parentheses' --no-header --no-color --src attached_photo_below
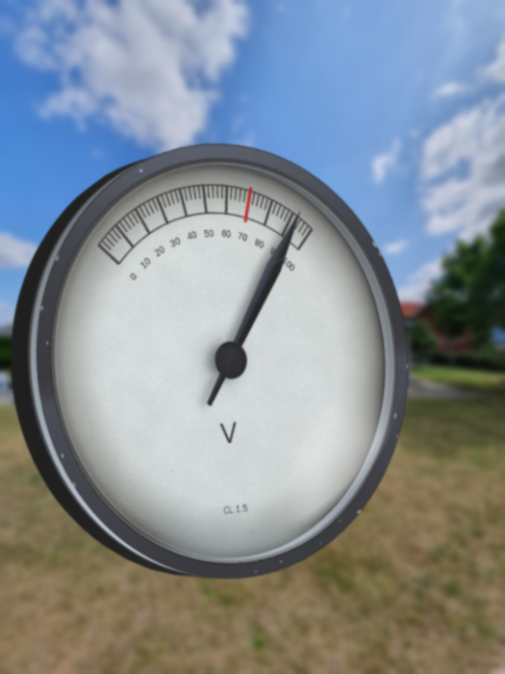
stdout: 90 (V)
